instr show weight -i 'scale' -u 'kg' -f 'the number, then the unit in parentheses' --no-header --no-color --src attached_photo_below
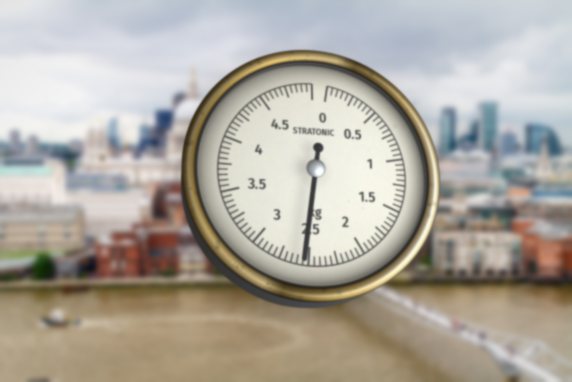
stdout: 2.55 (kg)
